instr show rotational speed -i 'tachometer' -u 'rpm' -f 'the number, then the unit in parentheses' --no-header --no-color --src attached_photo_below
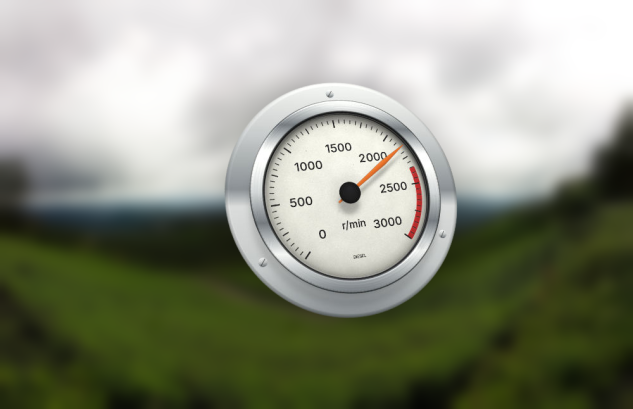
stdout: 2150 (rpm)
